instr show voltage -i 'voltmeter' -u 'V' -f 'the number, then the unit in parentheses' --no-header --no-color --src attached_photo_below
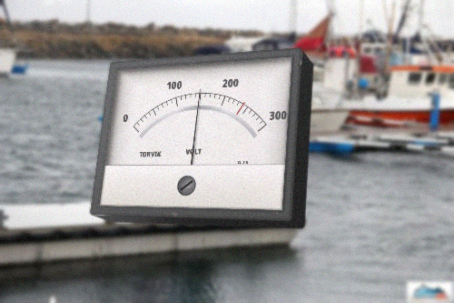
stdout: 150 (V)
